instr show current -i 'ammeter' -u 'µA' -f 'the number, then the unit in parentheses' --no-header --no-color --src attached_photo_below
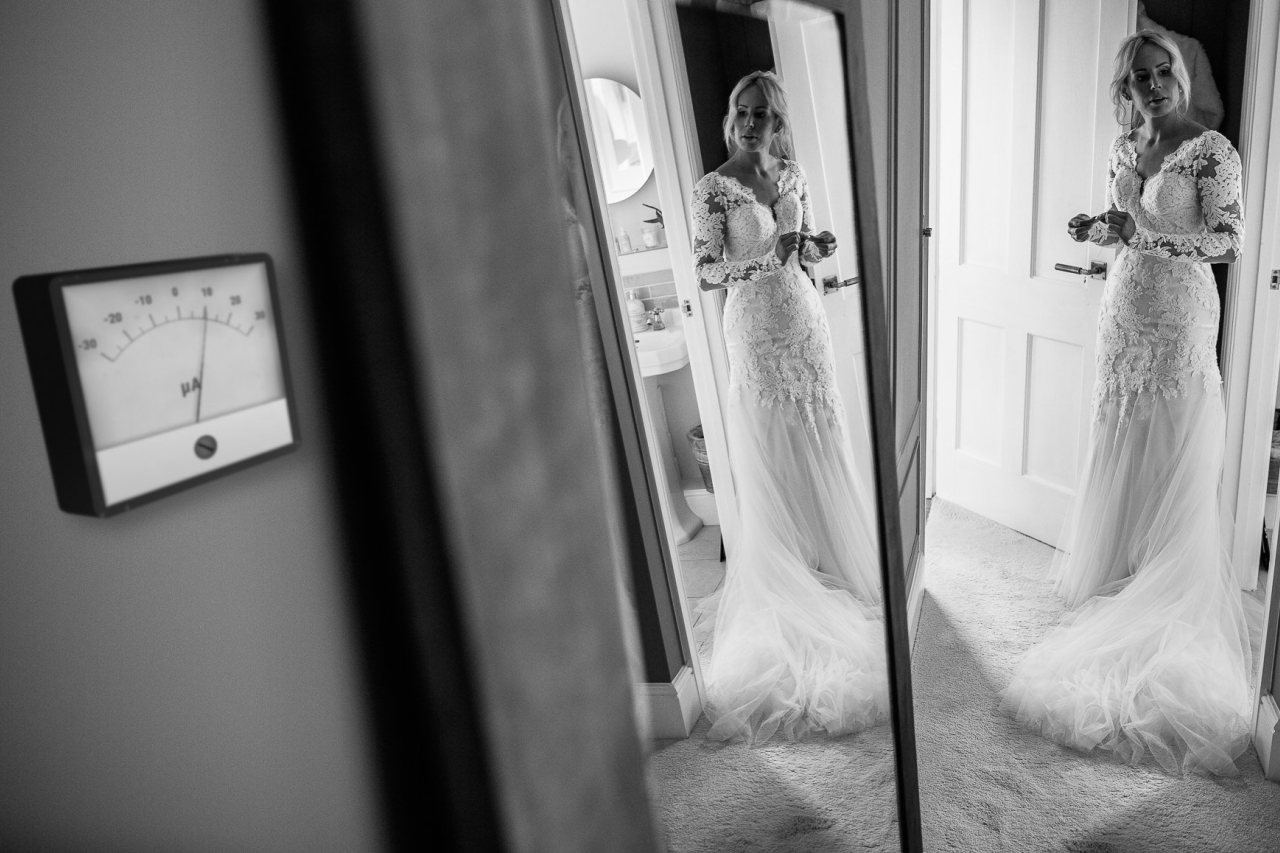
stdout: 10 (µA)
